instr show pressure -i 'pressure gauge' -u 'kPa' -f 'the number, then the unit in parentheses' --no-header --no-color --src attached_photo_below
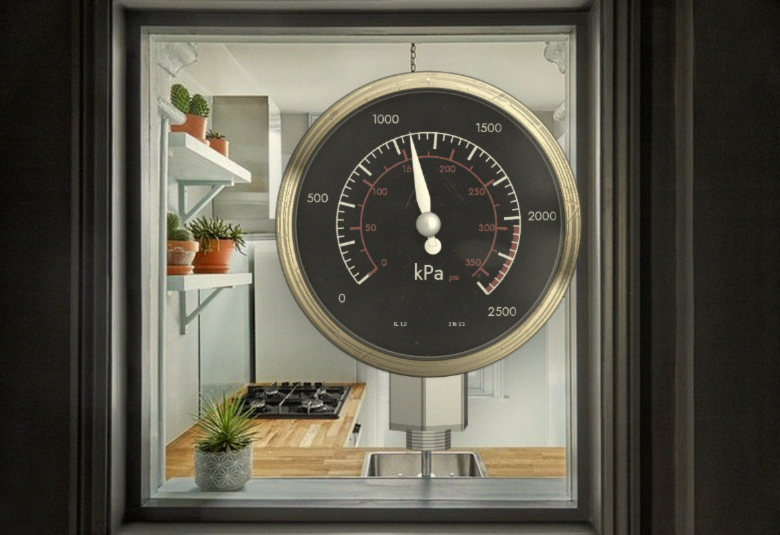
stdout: 1100 (kPa)
